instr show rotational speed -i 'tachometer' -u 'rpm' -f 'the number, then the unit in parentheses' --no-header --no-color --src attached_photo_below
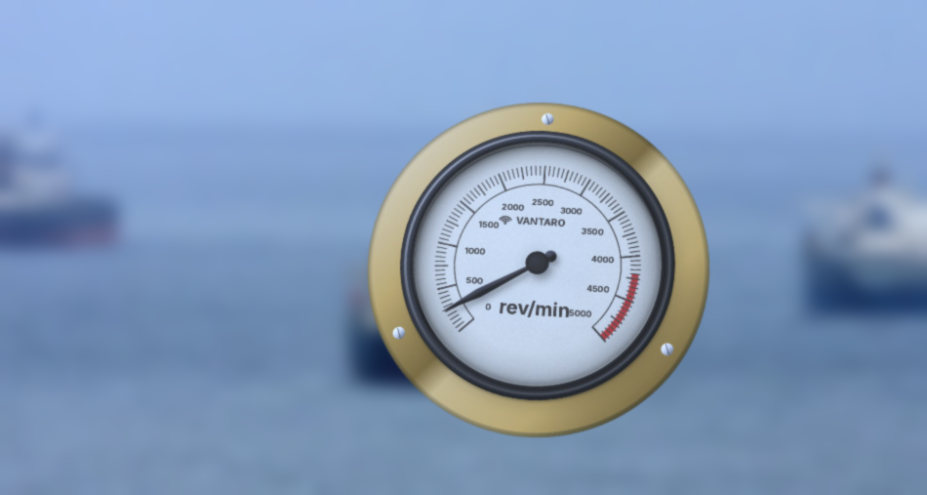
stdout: 250 (rpm)
